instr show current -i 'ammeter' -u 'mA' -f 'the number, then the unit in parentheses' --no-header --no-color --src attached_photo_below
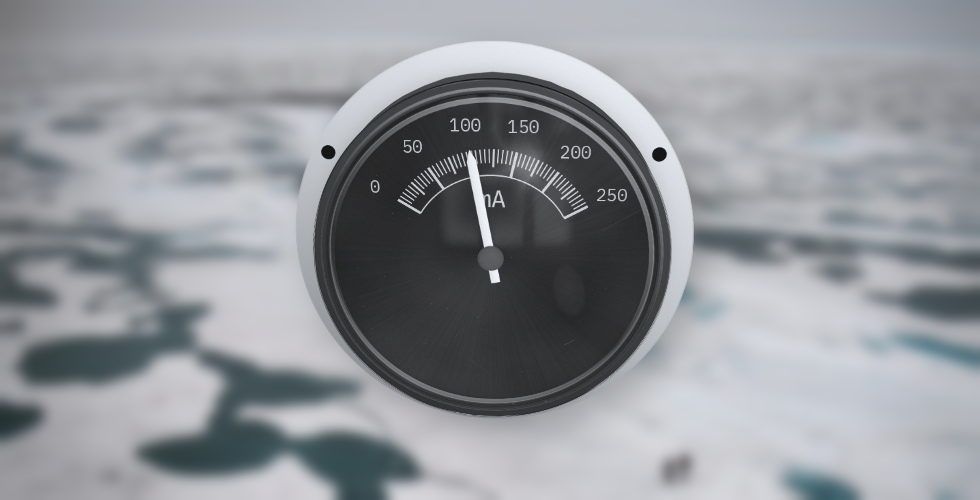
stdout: 100 (mA)
